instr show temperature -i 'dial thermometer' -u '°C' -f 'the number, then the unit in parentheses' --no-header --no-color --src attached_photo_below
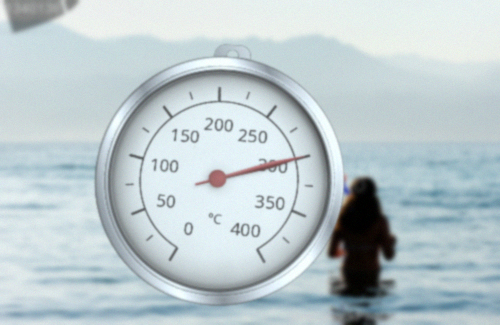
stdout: 300 (°C)
